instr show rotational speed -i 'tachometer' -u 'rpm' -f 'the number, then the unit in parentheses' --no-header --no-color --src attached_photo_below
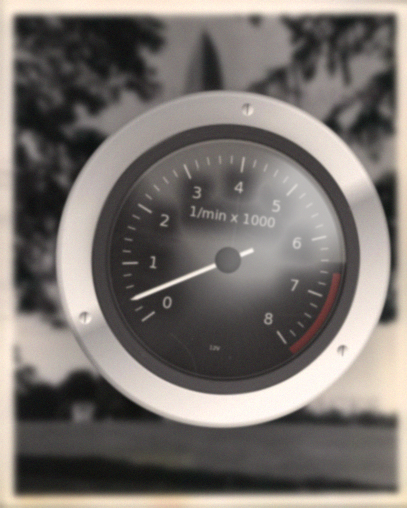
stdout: 400 (rpm)
